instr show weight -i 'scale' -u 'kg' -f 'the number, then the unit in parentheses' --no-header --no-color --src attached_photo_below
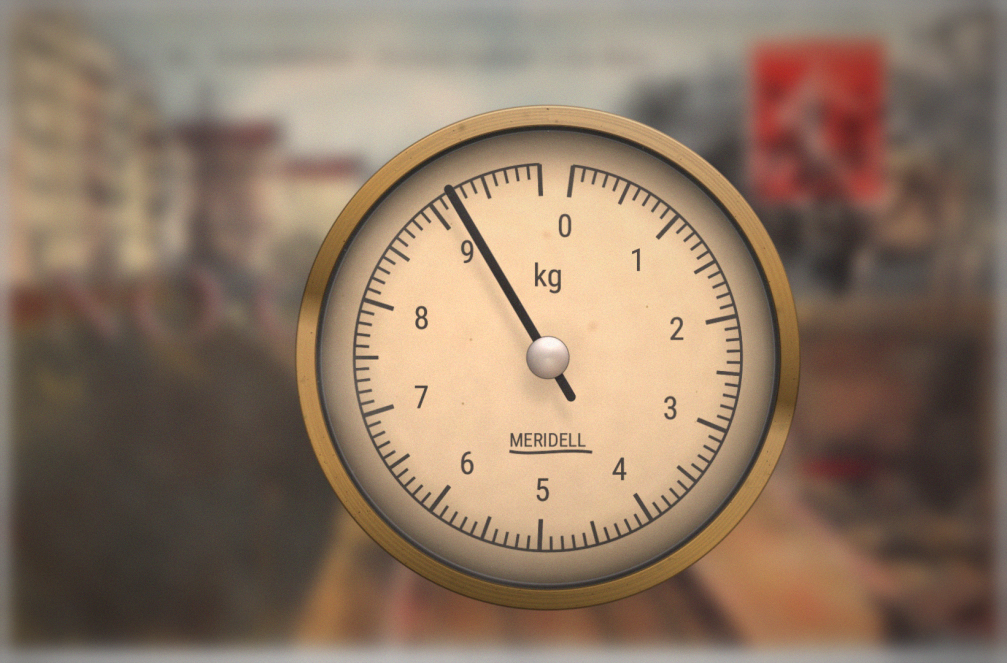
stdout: 9.2 (kg)
